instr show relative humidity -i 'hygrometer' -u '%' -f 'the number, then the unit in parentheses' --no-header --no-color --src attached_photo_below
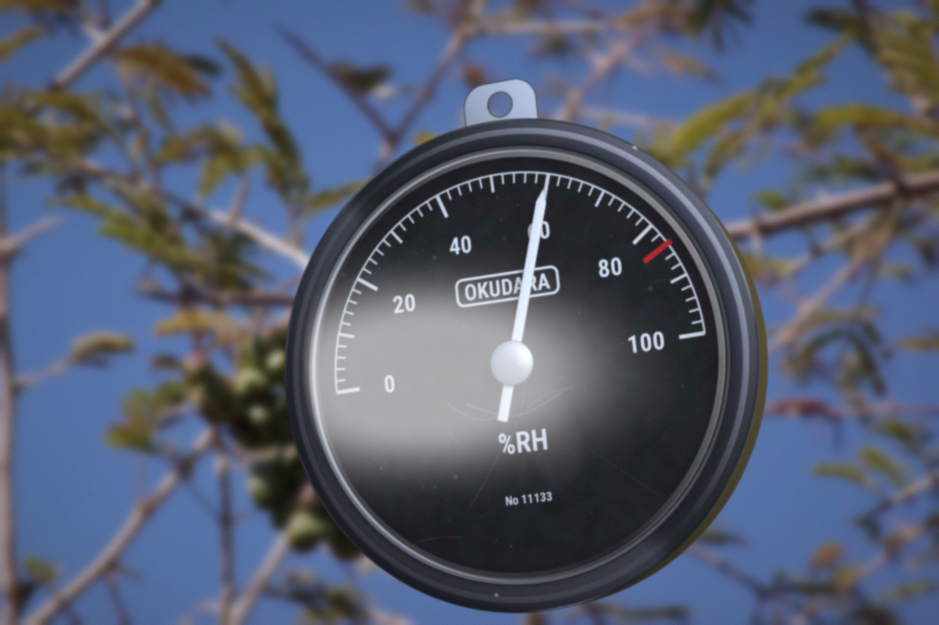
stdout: 60 (%)
